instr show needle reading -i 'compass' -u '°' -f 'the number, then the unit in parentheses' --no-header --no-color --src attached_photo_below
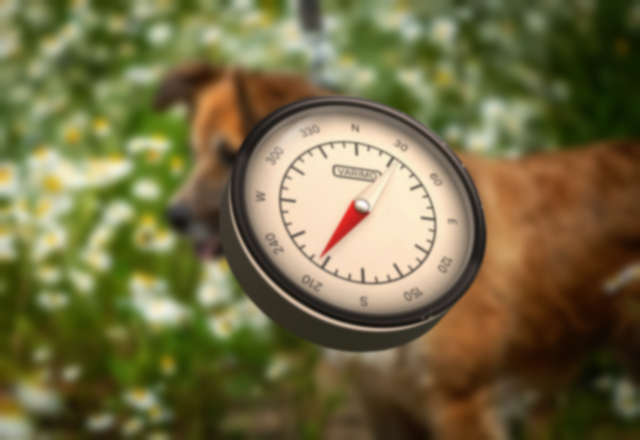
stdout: 215 (°)
